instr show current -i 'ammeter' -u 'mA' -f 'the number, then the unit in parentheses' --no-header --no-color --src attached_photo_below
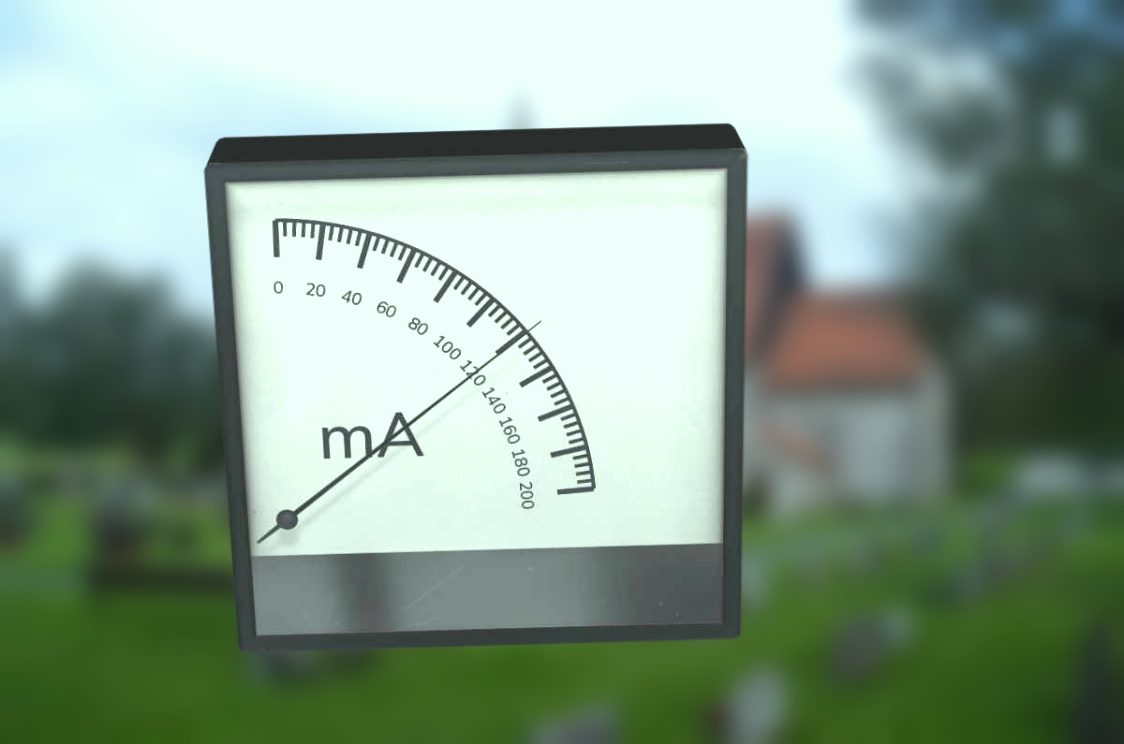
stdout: 120 (mA)
